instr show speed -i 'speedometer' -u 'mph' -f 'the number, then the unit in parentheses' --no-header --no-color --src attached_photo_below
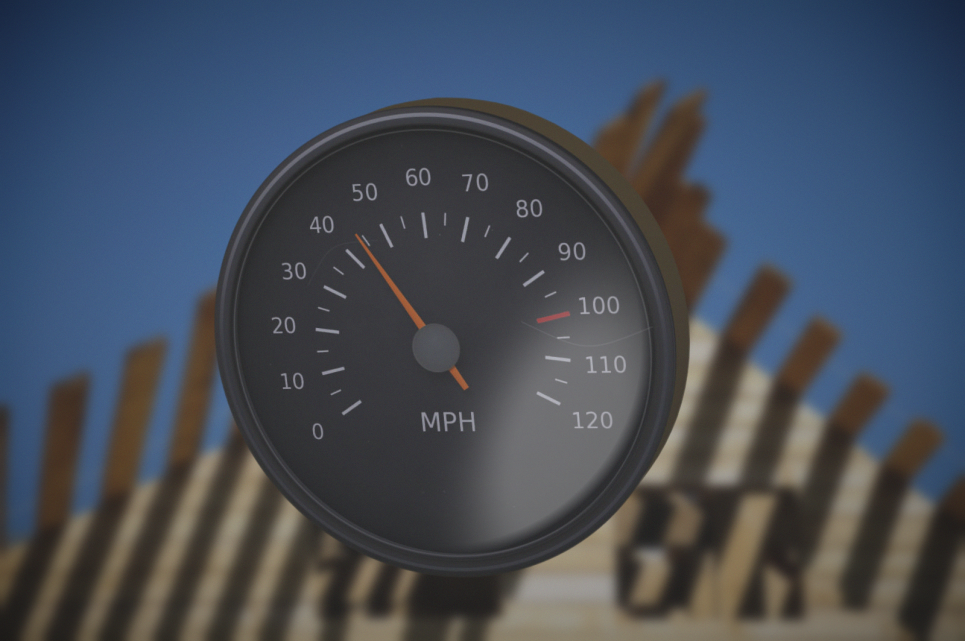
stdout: 45 (mph)
